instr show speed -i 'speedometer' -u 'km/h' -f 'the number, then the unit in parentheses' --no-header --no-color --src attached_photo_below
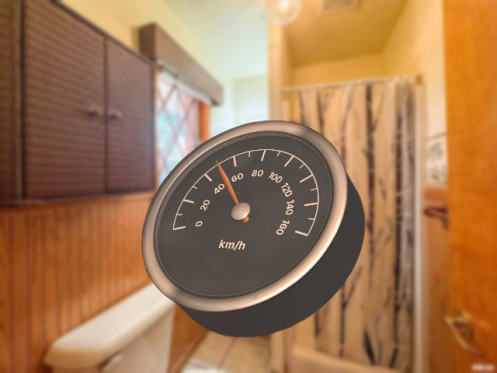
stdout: 50 (km/h)
